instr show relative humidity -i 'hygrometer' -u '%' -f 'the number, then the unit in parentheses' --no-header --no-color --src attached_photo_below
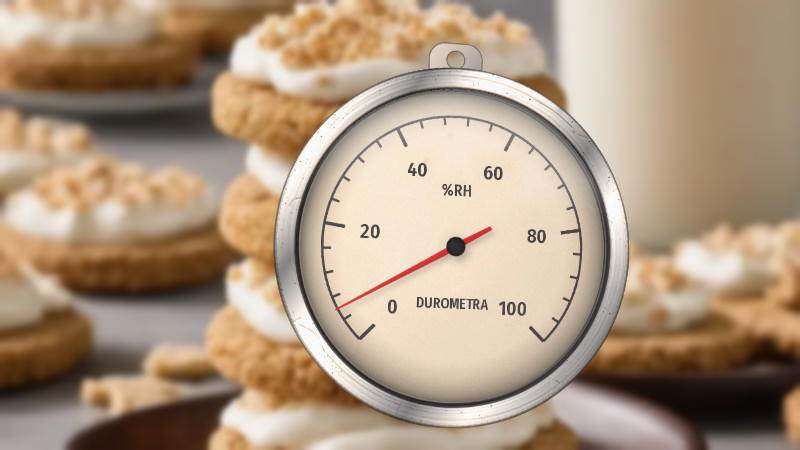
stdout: 6 (%)
